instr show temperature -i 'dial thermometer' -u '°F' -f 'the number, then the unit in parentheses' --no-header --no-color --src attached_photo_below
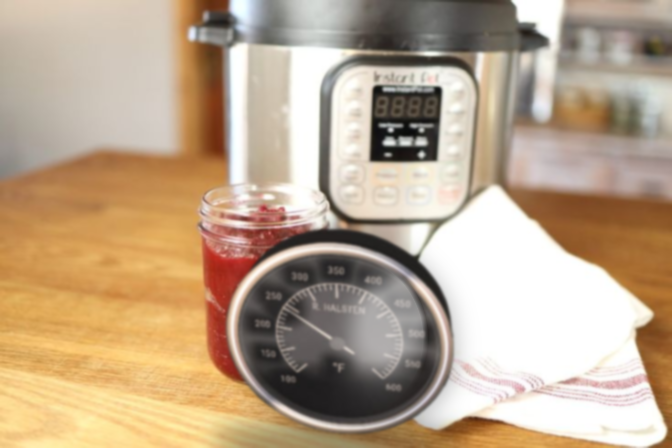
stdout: 250 (°F)
